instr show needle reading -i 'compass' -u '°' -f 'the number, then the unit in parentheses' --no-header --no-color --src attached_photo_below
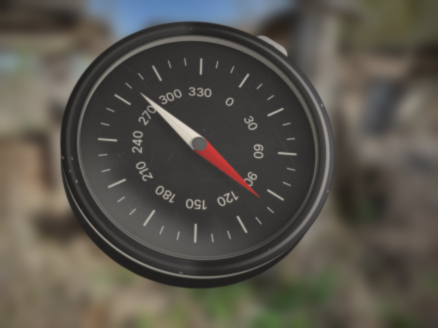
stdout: 100 (°)
